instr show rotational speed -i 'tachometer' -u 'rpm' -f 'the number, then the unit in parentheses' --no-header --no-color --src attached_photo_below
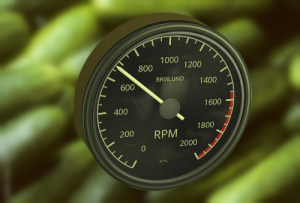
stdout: 675 (rpm)
